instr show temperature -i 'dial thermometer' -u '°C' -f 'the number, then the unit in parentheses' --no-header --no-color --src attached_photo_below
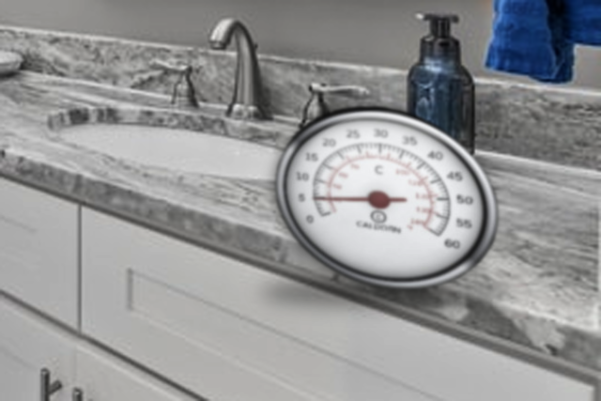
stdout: 5 (°C)
